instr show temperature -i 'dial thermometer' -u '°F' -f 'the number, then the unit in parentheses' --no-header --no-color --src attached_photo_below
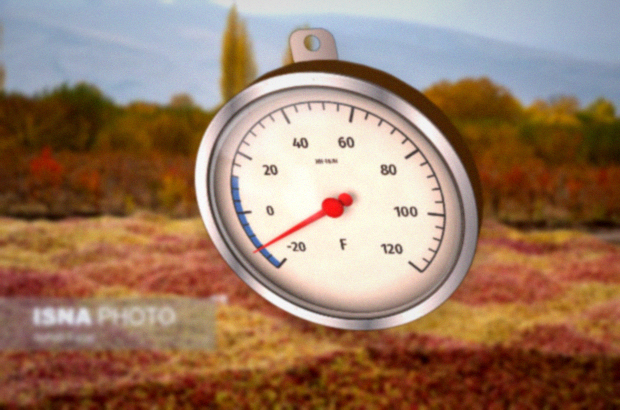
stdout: -12 (°F)
